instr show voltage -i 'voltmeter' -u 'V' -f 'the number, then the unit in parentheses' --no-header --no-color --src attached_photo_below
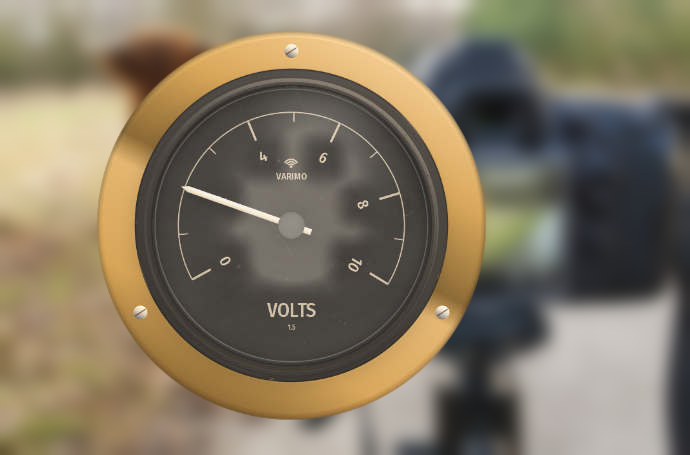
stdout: 2 (V)
